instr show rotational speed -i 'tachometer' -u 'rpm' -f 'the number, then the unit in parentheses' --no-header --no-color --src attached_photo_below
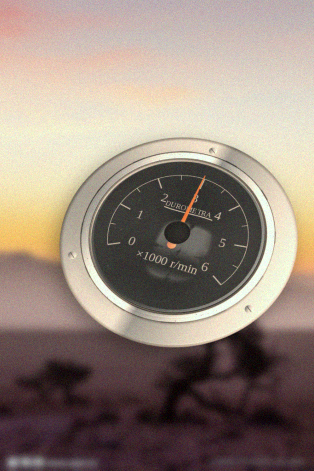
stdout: 3000 (rpm)
